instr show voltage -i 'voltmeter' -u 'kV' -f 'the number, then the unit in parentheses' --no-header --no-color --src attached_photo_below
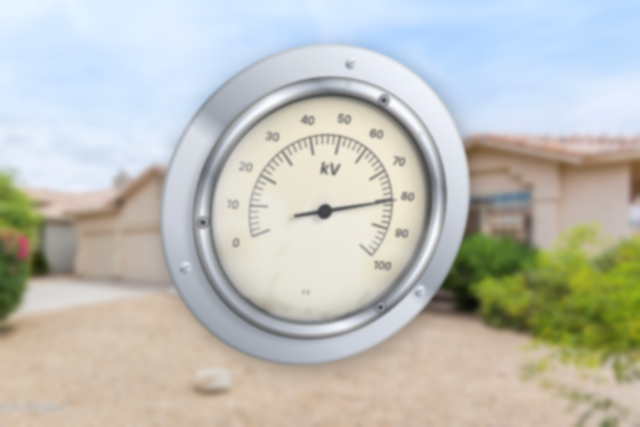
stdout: 80 (kV)
